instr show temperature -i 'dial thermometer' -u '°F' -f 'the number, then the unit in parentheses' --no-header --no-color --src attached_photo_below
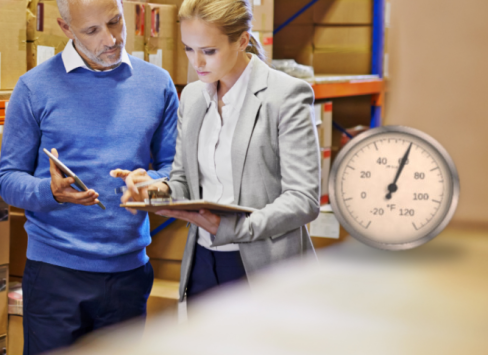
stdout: 60 (°F)
